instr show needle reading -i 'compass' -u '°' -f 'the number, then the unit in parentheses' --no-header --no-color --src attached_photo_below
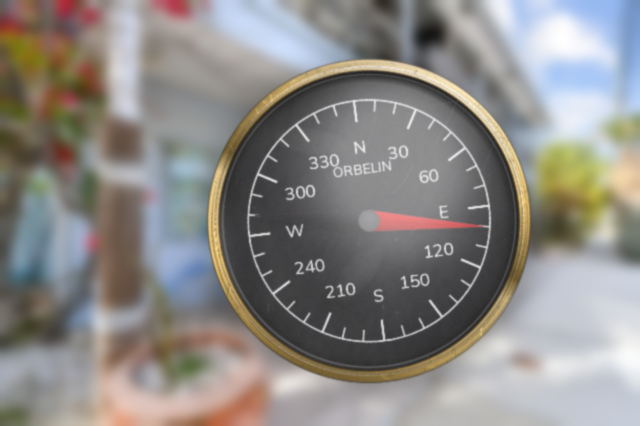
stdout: 100 (°)
